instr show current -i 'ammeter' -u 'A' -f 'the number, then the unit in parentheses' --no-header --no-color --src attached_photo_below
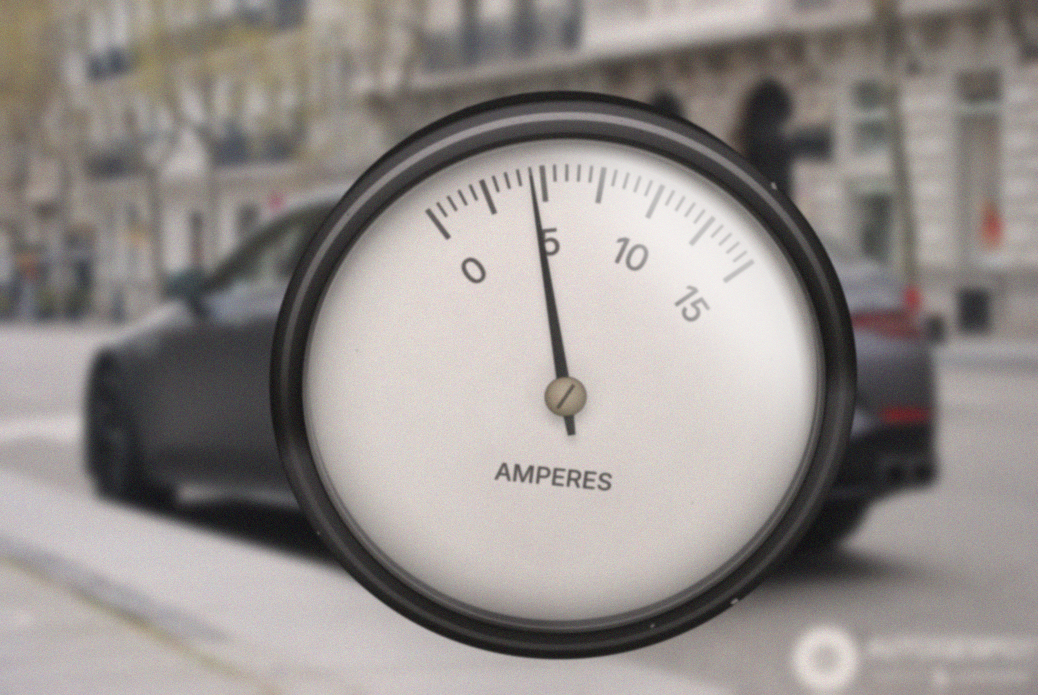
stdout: 4.5 (A)
